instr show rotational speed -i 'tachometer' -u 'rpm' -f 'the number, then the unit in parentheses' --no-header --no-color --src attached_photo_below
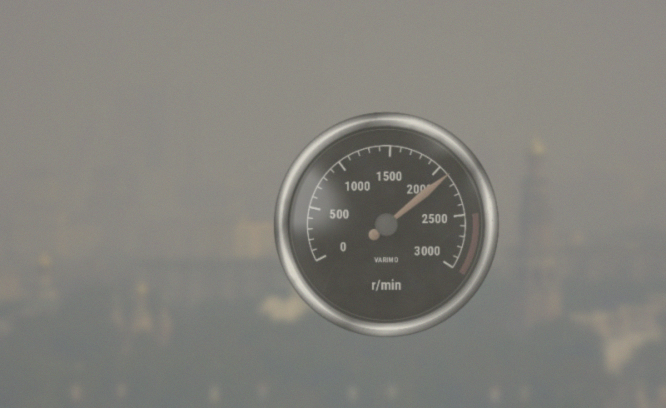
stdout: 2100 (rpm)
